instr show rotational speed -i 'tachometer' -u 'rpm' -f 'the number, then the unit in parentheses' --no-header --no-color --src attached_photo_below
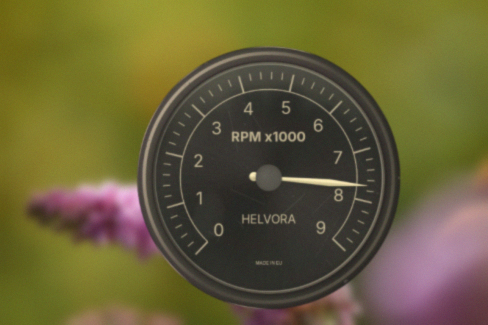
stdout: 7700 (rpm)
